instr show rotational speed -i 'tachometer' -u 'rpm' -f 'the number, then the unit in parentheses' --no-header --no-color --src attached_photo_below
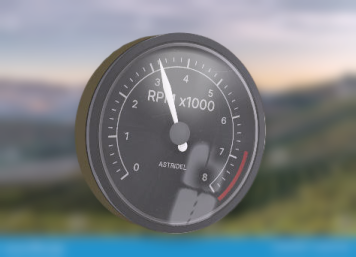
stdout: 3200 (rpm)
